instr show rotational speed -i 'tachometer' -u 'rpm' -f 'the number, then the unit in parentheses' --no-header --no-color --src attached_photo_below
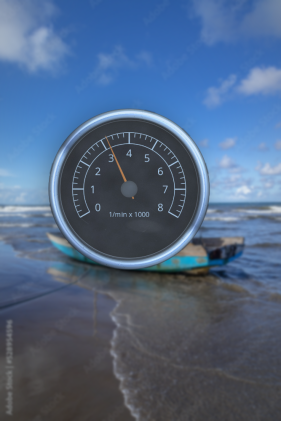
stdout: 3200 (rpm)
